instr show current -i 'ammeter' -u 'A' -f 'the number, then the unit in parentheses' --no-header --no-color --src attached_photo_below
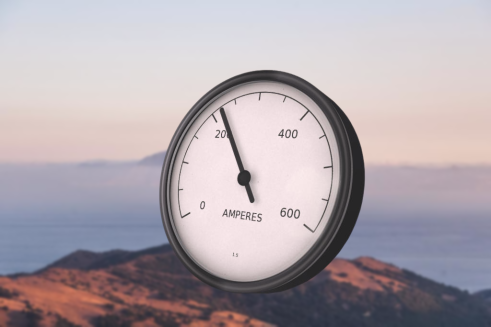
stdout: 225 (A)
